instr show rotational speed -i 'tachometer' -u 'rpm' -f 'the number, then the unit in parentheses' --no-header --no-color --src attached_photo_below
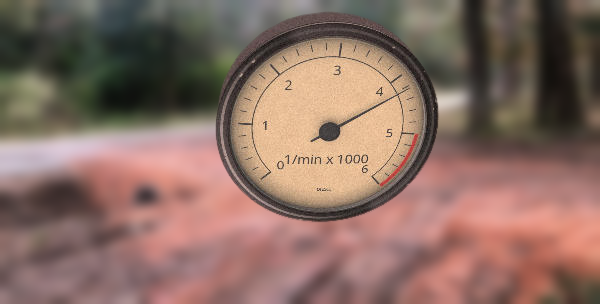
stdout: 4200 (rpm)
